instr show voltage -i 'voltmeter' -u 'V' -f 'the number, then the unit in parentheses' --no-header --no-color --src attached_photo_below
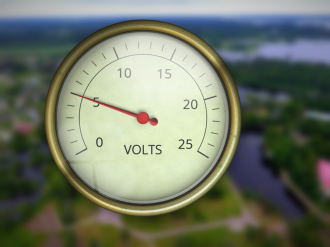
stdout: 5 (V)
